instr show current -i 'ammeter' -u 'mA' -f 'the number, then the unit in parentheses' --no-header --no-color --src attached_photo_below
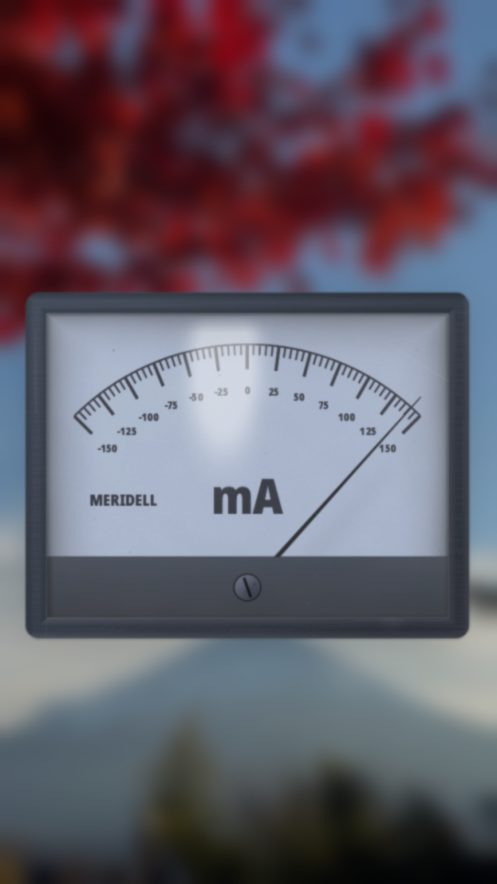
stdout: 140 (mA)
